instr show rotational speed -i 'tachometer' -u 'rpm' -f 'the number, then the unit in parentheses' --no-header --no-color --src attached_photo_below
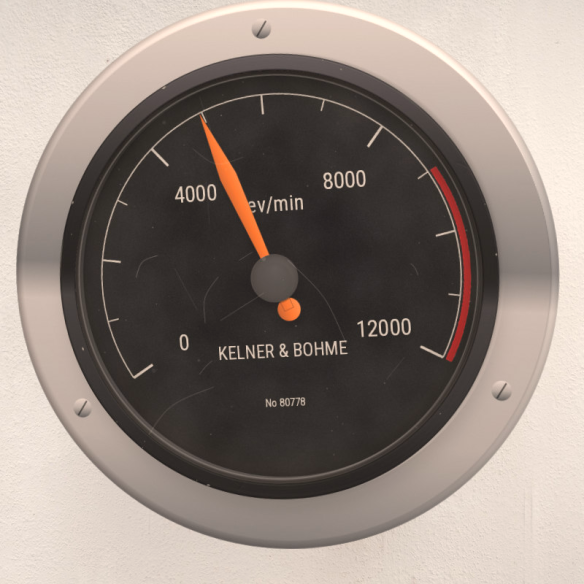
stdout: 5000 (rpm)
